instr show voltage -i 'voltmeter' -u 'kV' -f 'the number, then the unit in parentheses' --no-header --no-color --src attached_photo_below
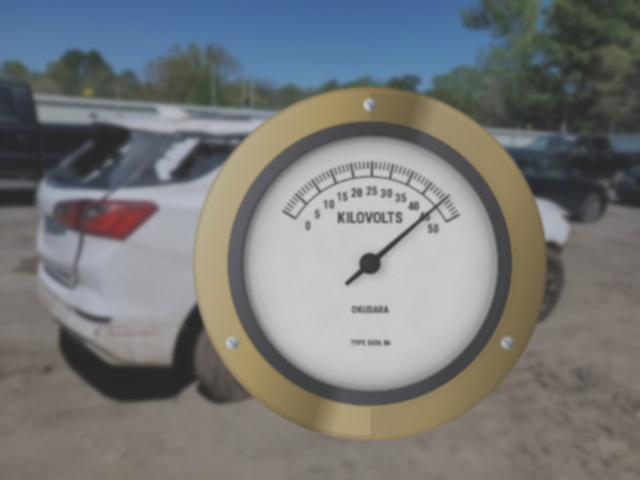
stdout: 45 (kV)
